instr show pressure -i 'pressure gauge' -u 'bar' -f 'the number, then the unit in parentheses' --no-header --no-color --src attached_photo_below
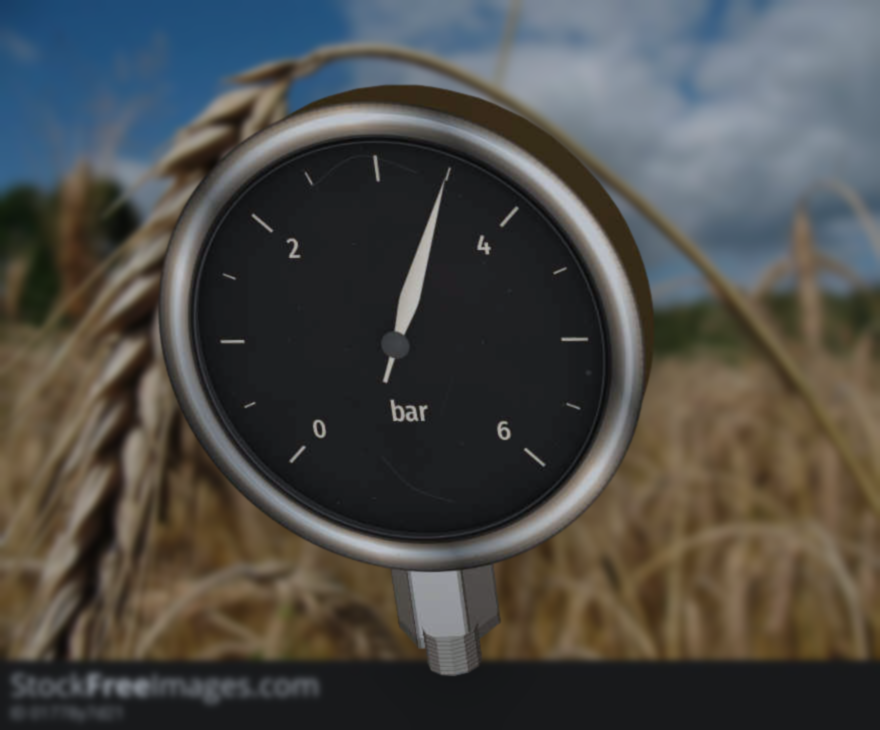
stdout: 3.5 (bar)
